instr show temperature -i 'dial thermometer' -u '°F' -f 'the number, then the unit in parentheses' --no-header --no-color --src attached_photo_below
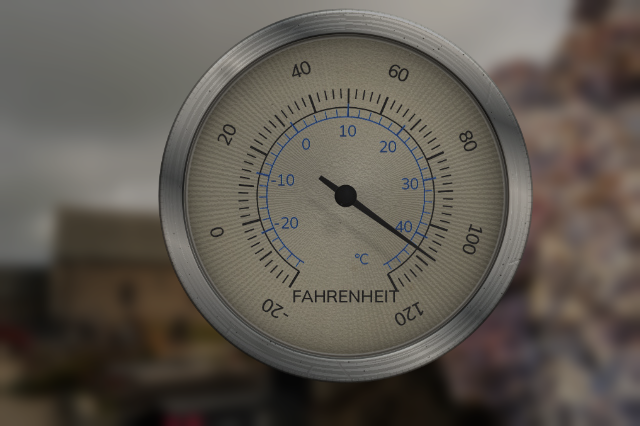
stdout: 108 (°F)
